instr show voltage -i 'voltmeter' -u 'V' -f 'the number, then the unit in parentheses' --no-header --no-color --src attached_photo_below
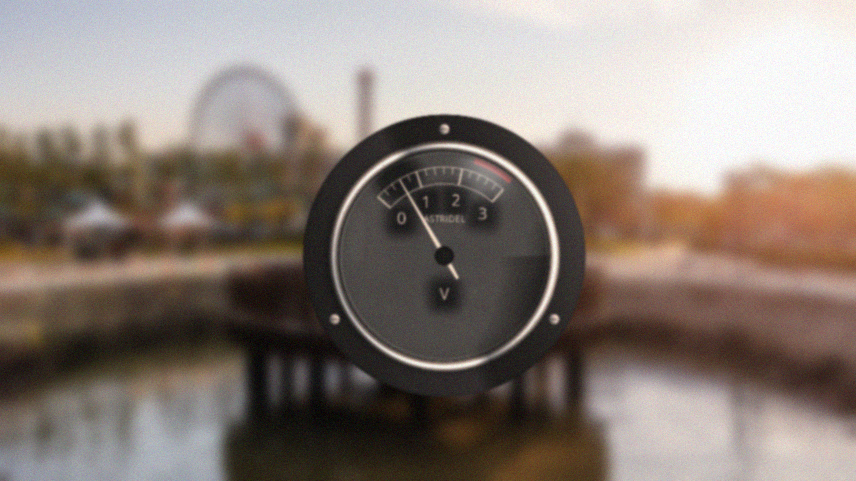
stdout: 0.6 (V)
